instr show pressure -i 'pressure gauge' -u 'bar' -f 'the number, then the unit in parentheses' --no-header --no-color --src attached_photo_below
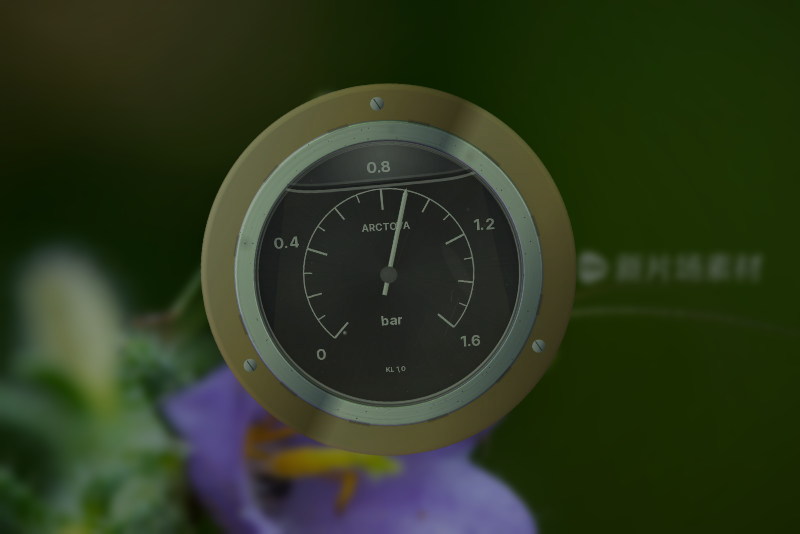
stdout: 0.9 (bar)
